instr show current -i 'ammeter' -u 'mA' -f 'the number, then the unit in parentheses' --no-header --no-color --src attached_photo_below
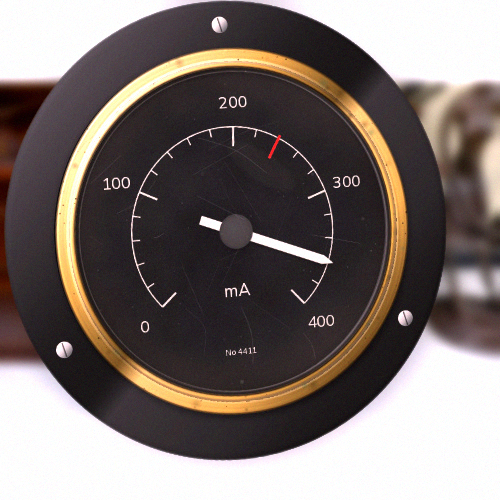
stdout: 360 (mA)
